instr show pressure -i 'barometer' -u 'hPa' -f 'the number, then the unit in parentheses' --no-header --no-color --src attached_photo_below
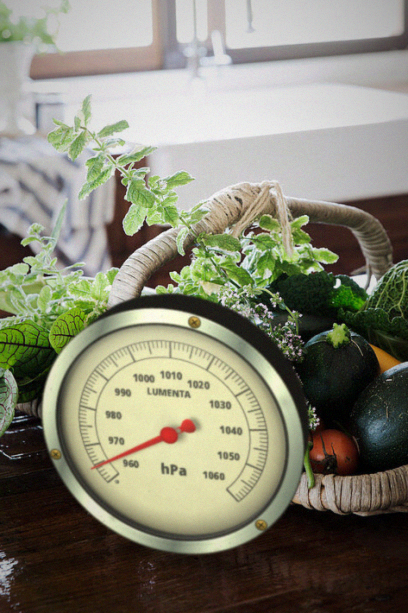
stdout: 965 (hPa)
